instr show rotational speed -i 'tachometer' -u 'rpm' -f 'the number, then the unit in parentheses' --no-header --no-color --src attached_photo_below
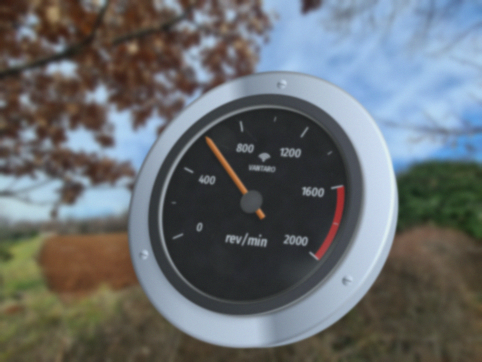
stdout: 600 (rpm)
